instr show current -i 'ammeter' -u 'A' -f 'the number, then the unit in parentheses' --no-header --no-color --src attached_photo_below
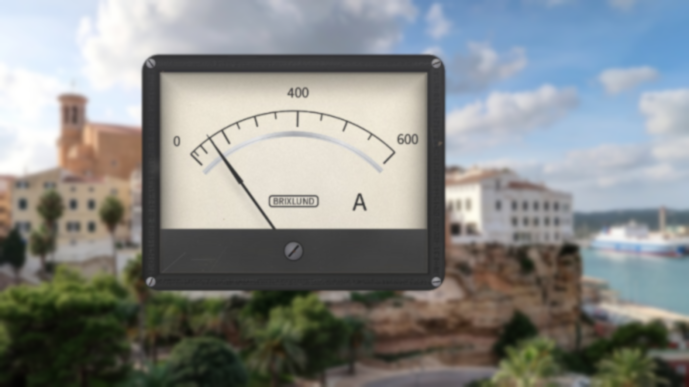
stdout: 150 (A)
